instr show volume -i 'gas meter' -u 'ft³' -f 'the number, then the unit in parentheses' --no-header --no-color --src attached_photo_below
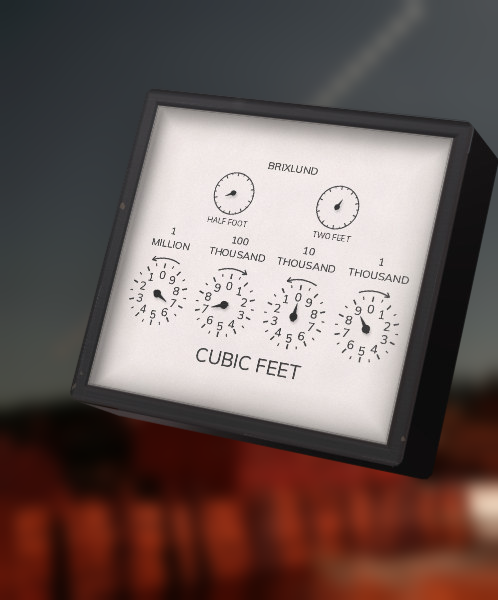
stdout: 669900 (ft³)
